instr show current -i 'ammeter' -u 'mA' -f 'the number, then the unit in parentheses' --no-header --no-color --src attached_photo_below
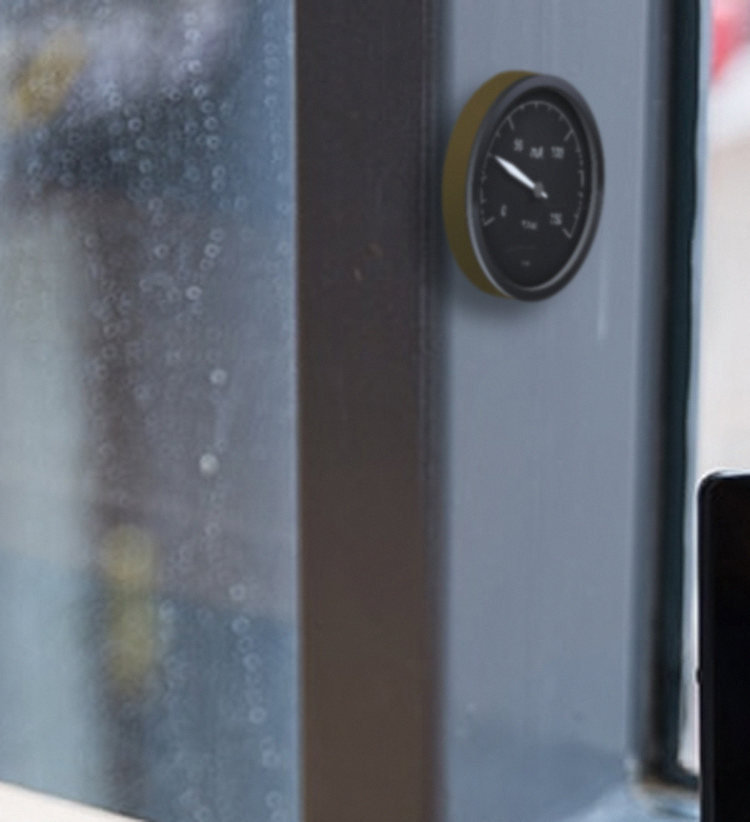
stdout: 30 (mA)
